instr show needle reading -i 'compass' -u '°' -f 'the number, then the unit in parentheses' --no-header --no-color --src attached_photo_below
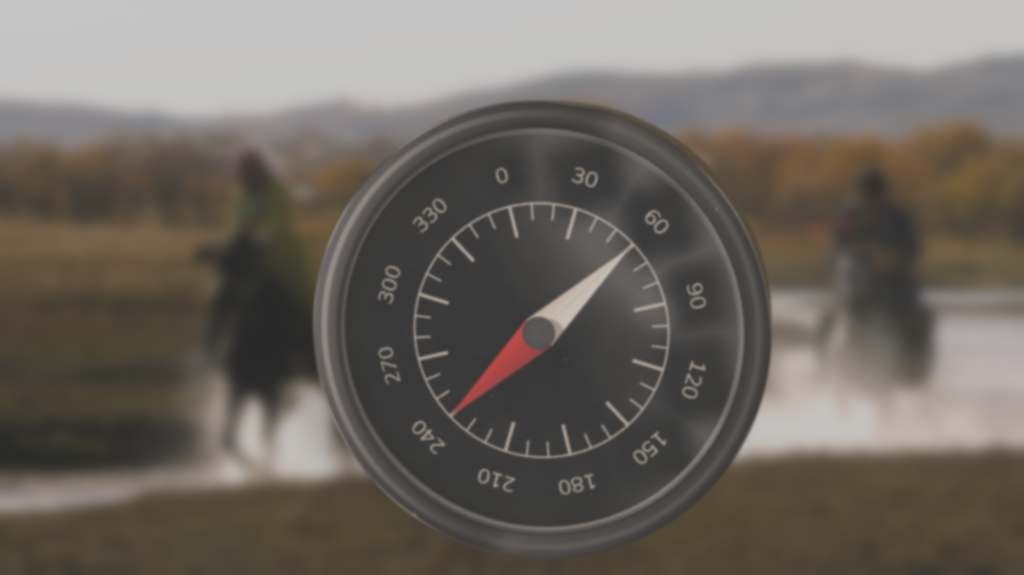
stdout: 240 (°)
